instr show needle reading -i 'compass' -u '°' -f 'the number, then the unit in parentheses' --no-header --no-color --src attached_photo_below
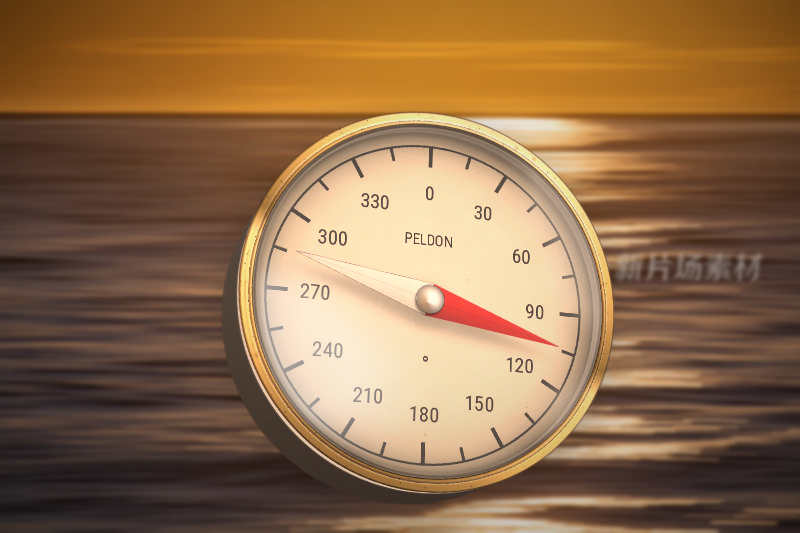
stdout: 105 (°)
